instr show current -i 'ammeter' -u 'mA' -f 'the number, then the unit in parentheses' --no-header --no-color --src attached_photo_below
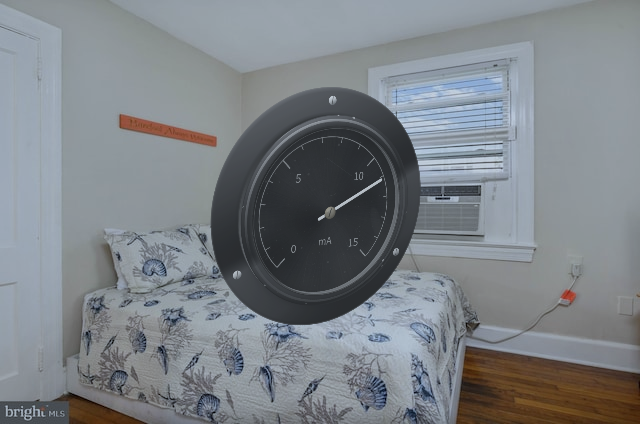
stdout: 11 (mA)
